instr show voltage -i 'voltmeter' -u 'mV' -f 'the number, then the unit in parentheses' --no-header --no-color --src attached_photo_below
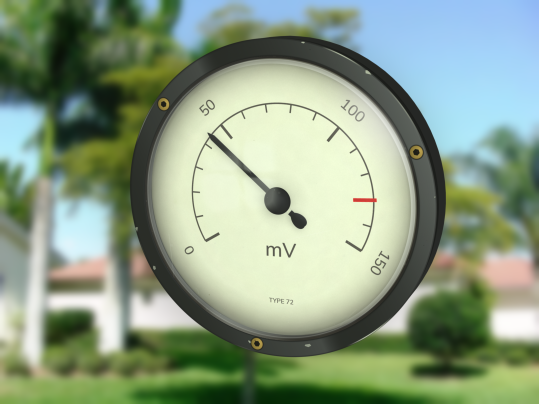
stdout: 45 (mV)
